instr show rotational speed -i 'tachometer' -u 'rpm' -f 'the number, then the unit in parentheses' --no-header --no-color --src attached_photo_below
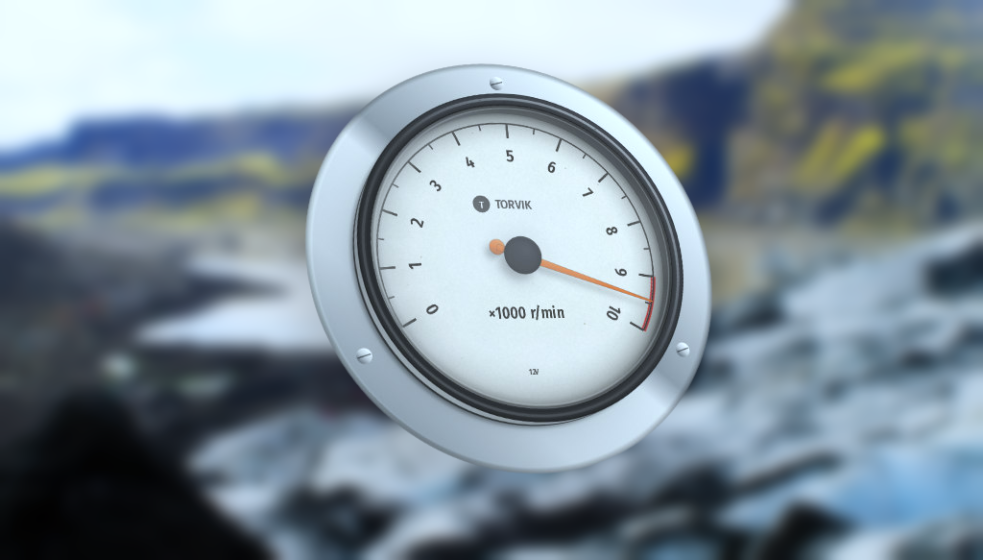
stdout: 9500 (rpm)
